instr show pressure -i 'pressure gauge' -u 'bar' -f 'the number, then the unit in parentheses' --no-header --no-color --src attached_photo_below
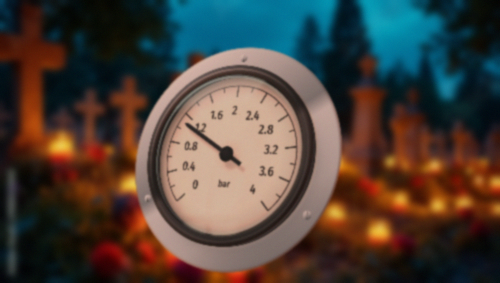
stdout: 1.1 (bar)
